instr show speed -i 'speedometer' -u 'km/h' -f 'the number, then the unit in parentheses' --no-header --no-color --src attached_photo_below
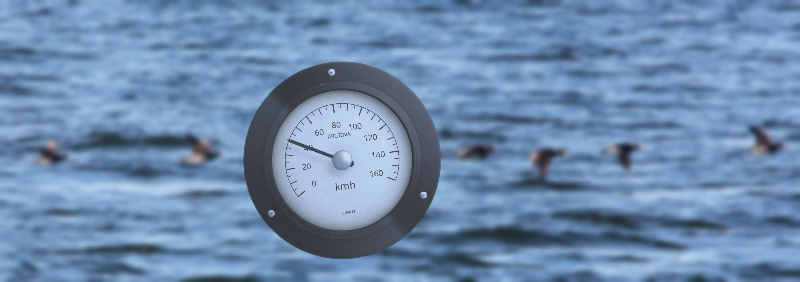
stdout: 40 (km/h)
